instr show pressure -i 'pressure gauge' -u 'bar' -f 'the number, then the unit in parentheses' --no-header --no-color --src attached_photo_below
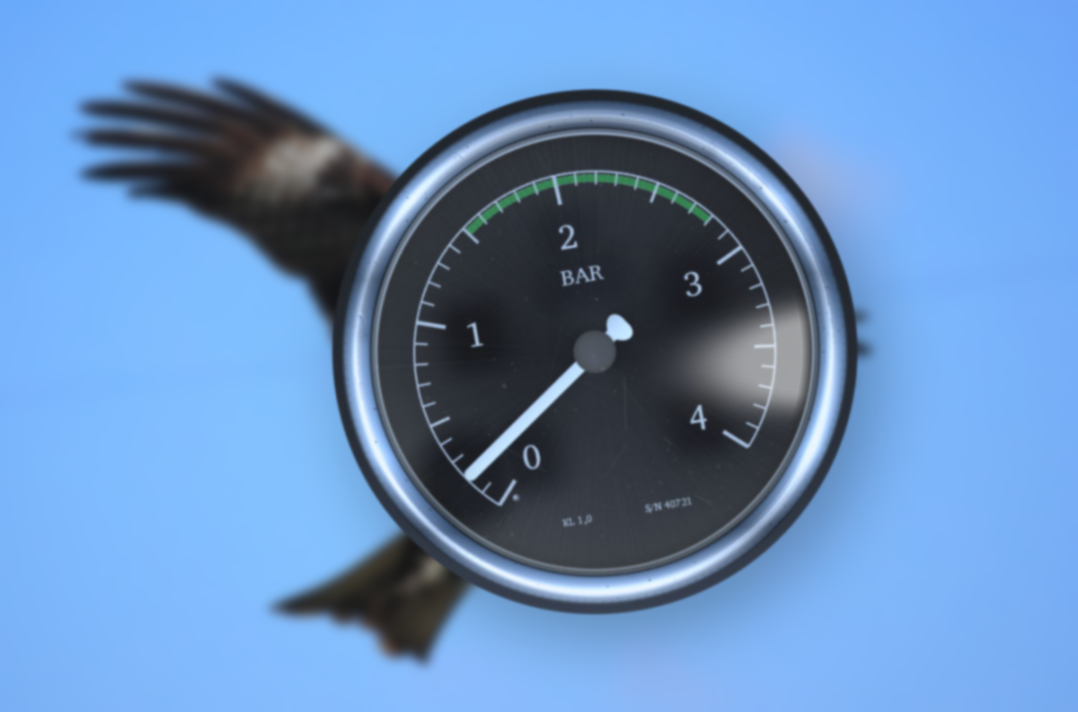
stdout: 0.2 (bar)
